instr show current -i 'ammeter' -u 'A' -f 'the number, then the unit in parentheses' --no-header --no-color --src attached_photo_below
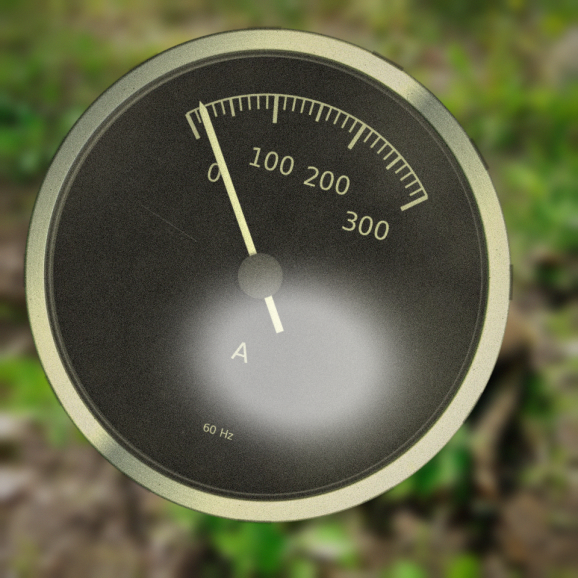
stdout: 20 (A)
